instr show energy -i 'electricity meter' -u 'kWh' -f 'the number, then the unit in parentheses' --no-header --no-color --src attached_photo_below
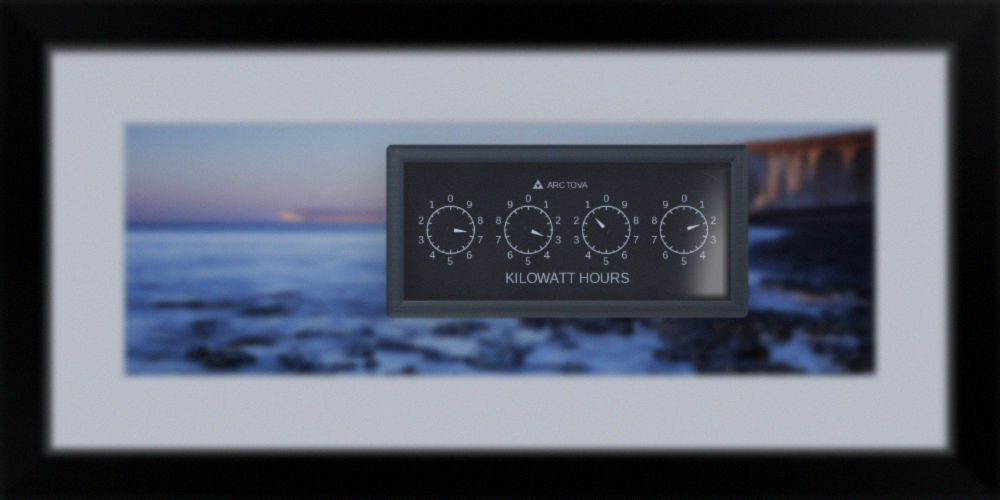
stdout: 7312 (kWh)
